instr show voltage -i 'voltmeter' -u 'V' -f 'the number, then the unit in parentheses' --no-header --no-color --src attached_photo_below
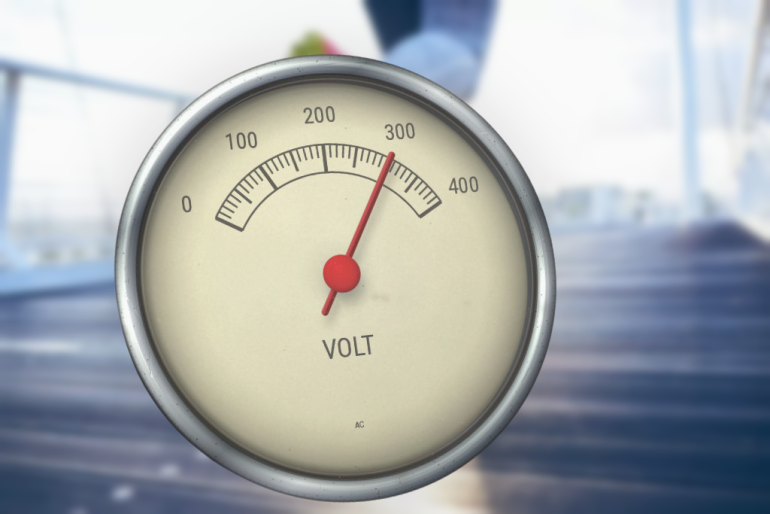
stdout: 300 (V)
